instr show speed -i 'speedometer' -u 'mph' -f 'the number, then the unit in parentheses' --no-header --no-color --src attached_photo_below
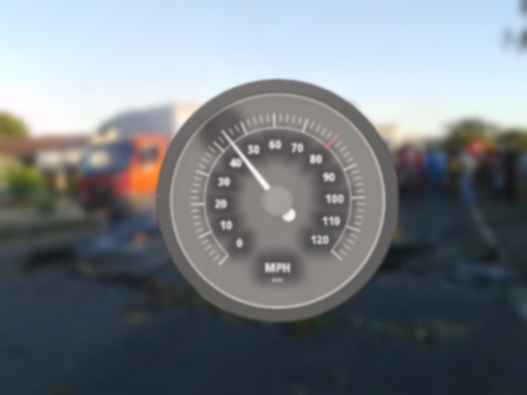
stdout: 44 (mph)
